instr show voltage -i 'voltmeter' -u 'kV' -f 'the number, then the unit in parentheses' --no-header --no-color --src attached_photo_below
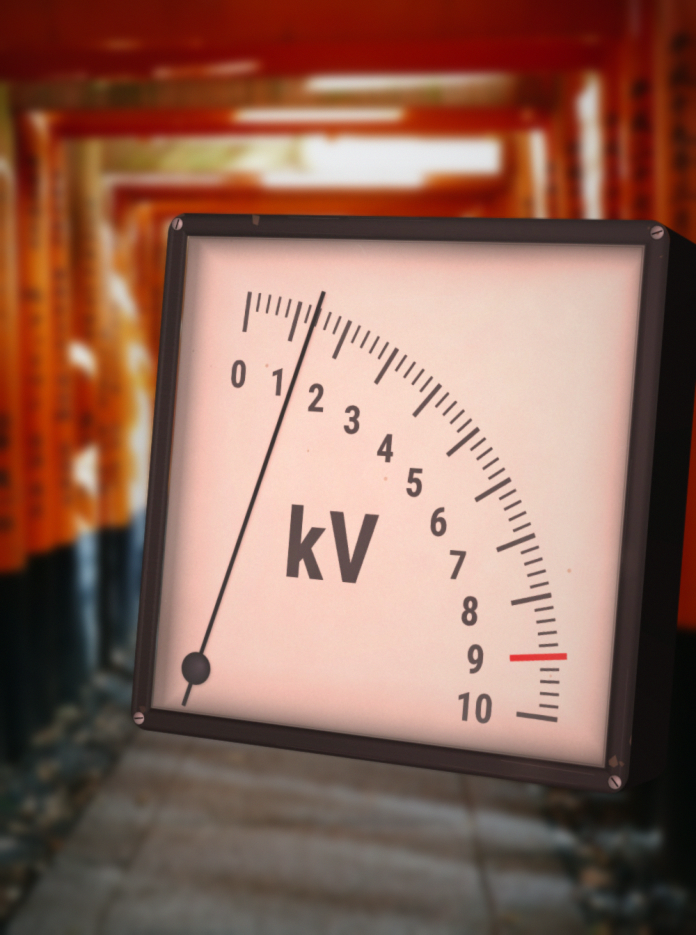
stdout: 1.4 (kV)
